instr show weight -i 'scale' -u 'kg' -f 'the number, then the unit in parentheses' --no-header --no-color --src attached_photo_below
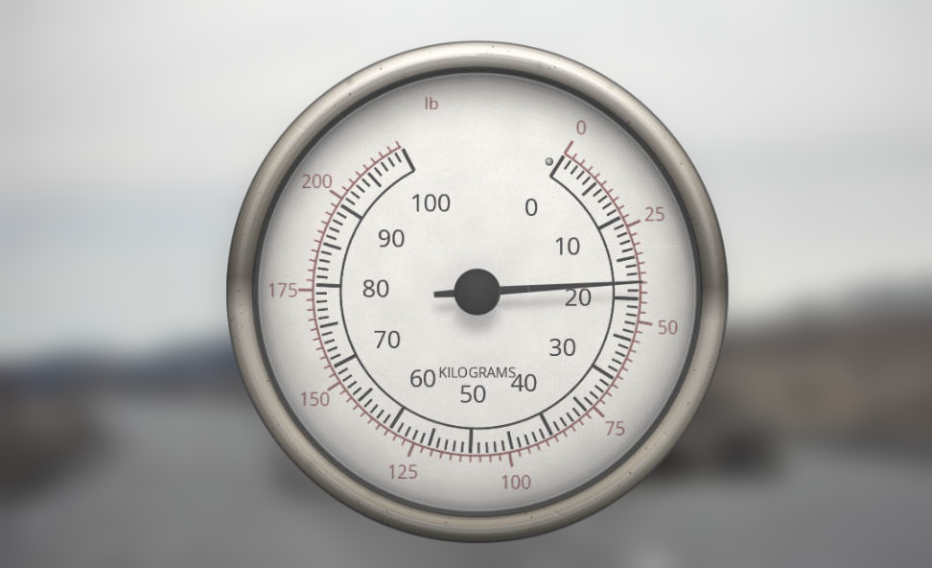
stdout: 18 (kg)
